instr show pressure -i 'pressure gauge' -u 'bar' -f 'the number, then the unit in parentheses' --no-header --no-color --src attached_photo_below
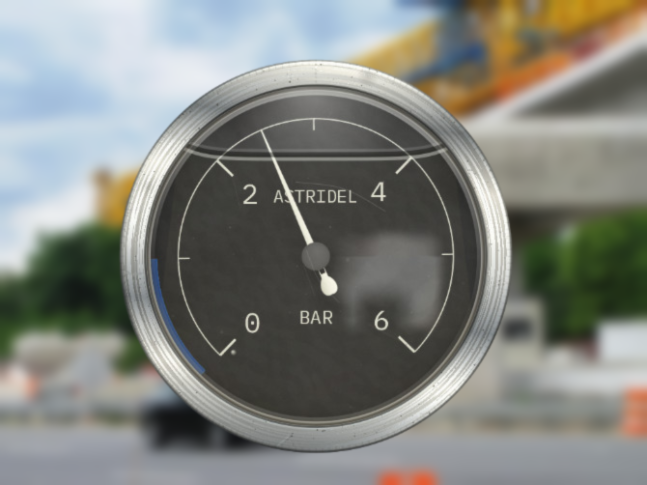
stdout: 2.5 (bar)
